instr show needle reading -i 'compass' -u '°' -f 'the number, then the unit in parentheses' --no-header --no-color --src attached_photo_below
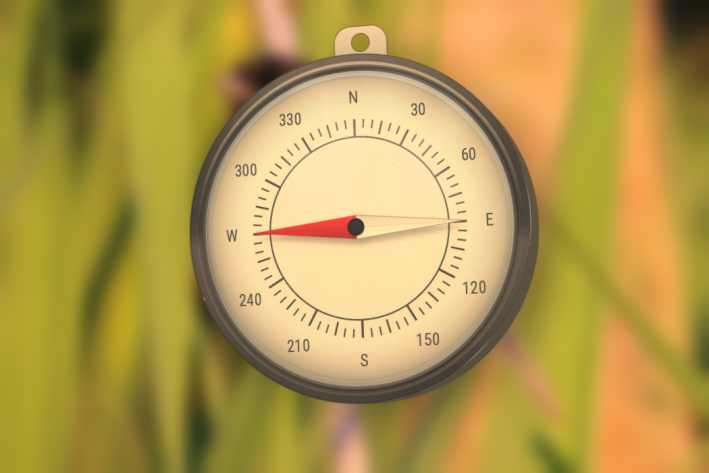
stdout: 270 (°)
